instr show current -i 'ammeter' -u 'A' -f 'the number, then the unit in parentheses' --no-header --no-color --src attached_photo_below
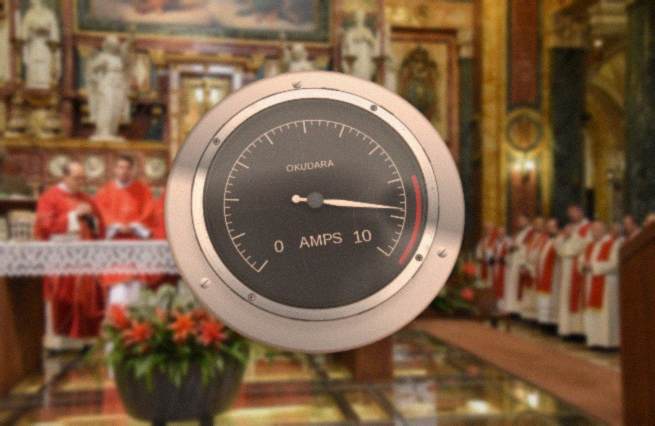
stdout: 8.8 (A)
